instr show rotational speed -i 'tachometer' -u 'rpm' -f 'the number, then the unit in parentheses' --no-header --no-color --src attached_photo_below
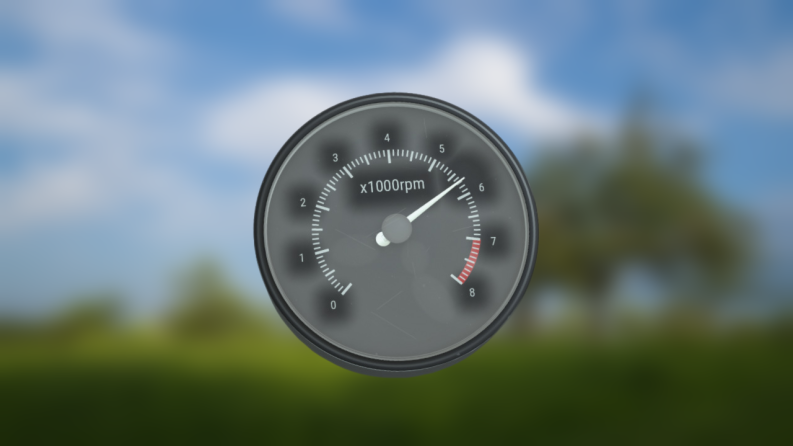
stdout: 5700 (rpm)
